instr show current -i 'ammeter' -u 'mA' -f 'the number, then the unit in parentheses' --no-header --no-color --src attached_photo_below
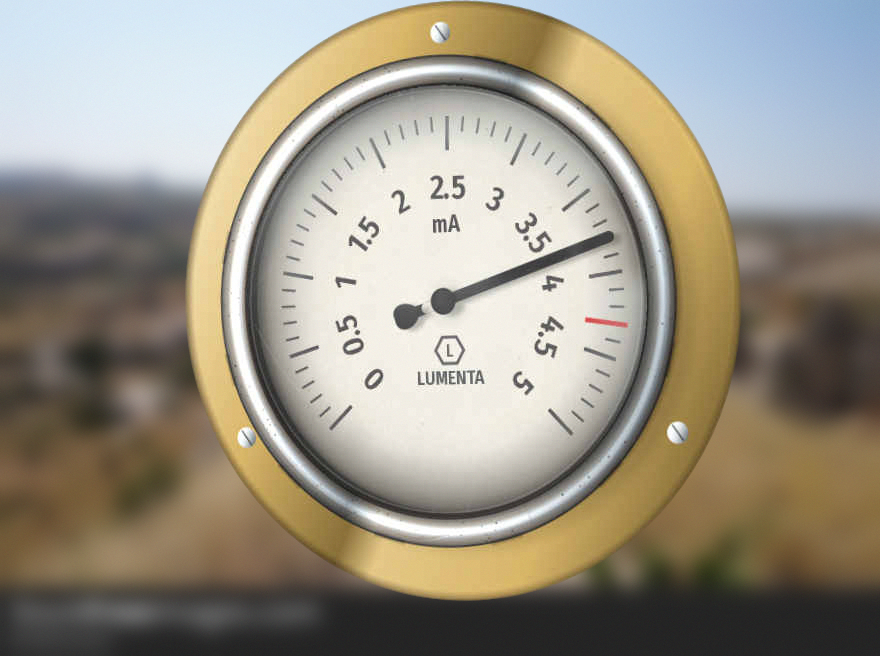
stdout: 3.8 (mA)
